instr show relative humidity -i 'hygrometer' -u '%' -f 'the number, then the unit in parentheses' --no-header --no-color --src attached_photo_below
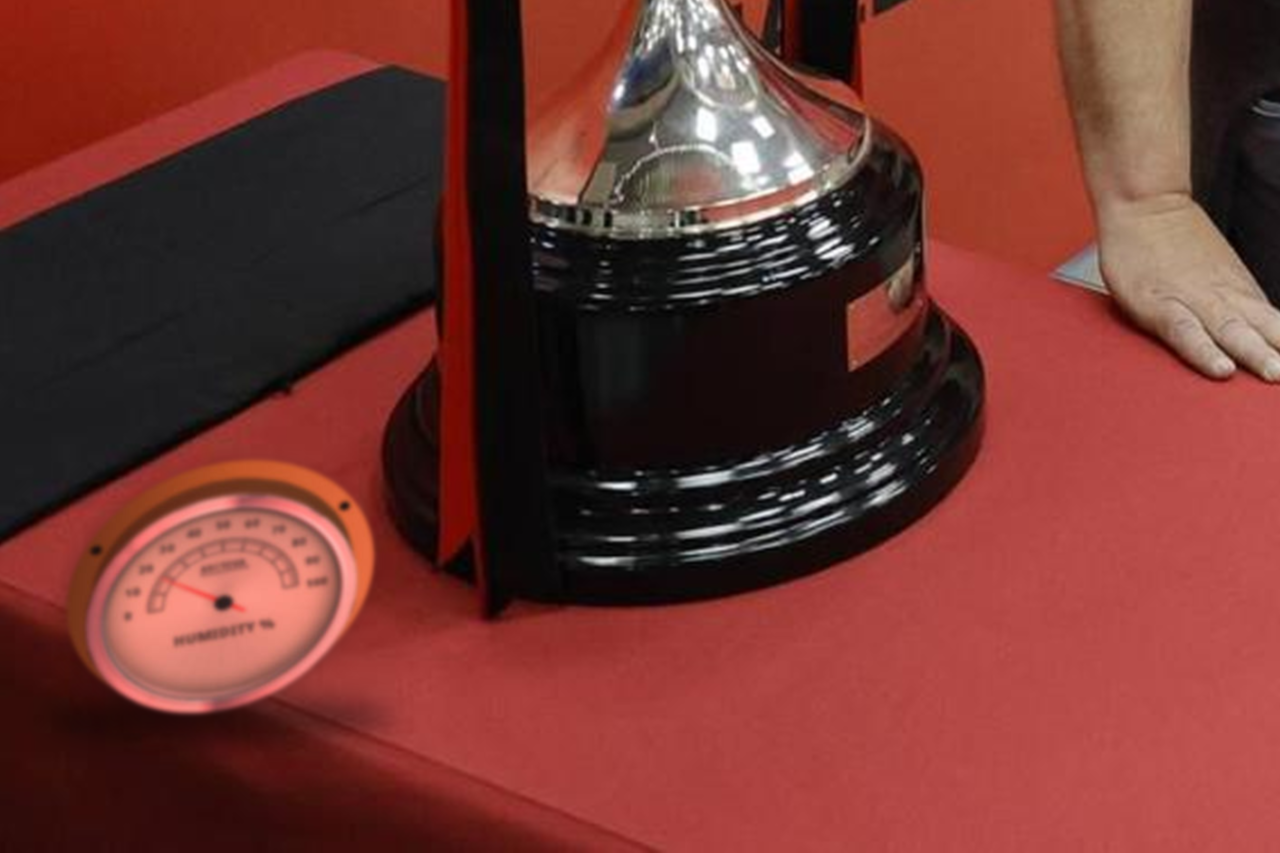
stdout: 20 (%)
